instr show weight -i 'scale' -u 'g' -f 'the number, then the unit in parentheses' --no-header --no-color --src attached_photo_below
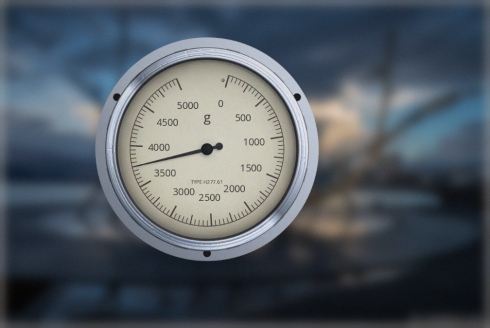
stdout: 3750 (g)
